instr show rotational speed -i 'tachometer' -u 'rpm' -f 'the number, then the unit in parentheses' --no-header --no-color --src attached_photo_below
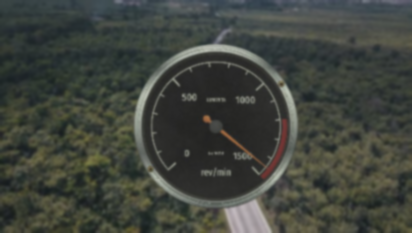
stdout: 1450 (rpm)
